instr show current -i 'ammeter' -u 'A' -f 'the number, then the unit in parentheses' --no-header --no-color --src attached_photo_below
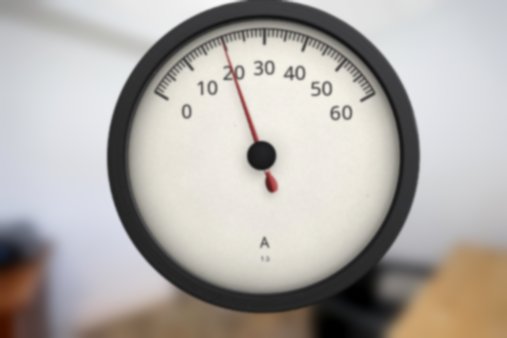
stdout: 20 (A)
